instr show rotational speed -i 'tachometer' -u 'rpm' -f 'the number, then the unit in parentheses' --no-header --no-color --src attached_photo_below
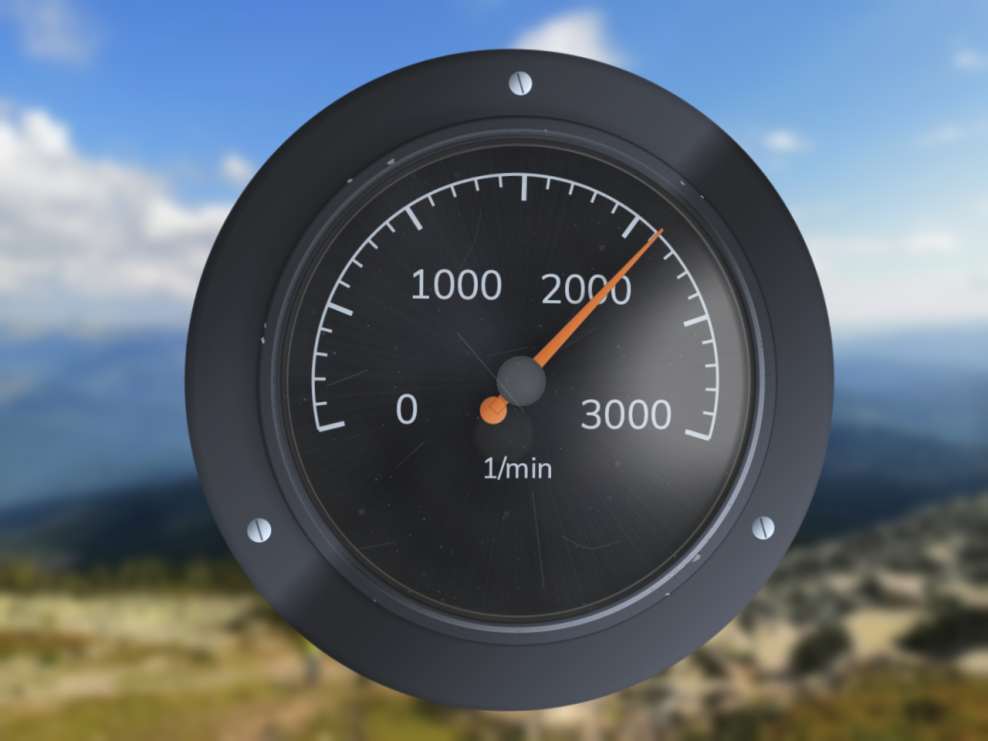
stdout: 2100 (rpm)
